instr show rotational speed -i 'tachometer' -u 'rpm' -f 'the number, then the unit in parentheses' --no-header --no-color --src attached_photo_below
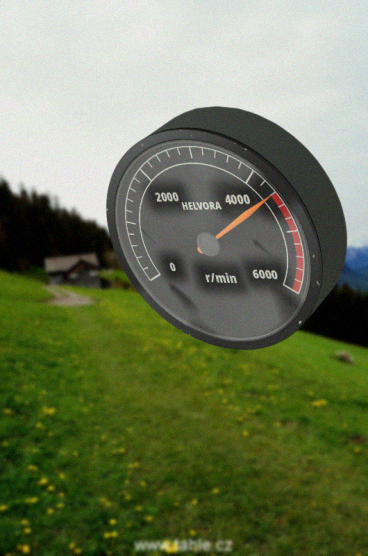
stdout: 4400 (rpm)
